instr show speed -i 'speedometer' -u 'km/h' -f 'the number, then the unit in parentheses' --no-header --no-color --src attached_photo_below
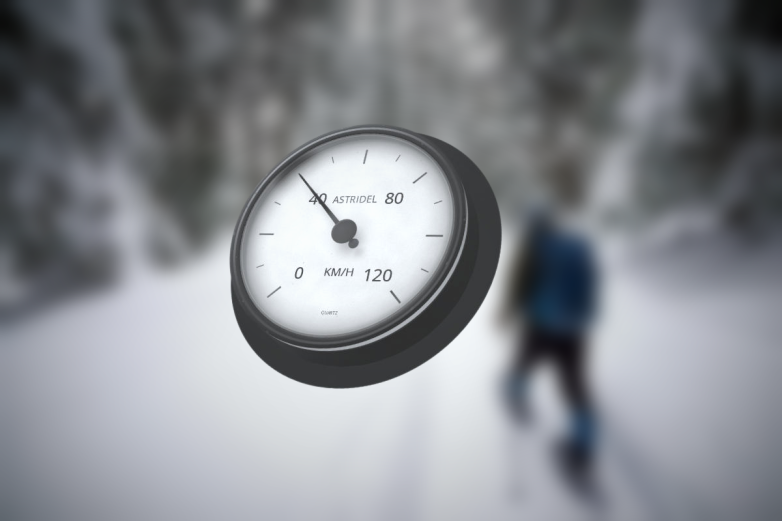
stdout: 40 (km/h)
